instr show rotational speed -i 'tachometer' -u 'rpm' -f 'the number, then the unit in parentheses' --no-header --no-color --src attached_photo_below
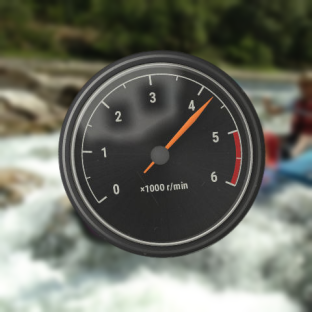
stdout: 4250 (rpm)
